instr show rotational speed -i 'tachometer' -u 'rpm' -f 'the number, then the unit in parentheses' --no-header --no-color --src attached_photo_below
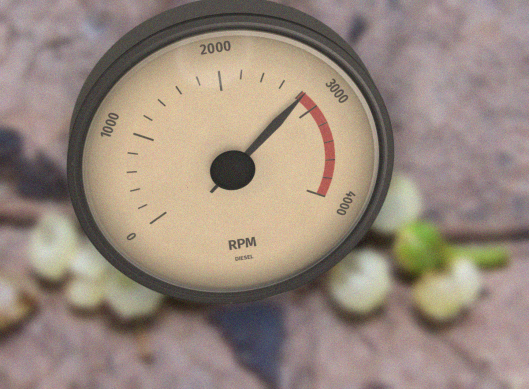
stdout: 2800 (rpm)
